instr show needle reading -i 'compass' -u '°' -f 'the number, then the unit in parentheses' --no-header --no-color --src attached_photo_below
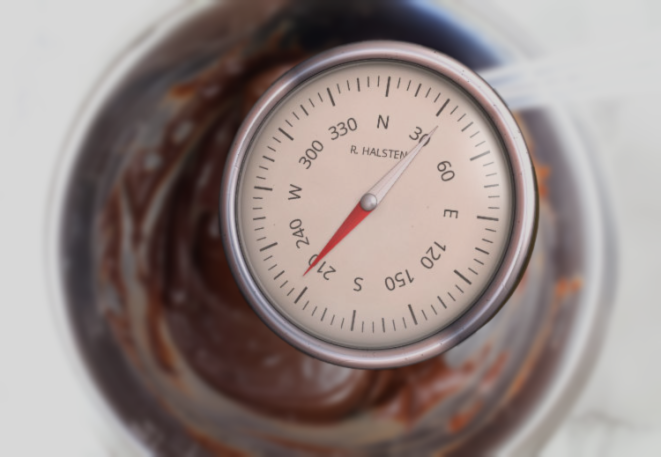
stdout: 215 (°)
